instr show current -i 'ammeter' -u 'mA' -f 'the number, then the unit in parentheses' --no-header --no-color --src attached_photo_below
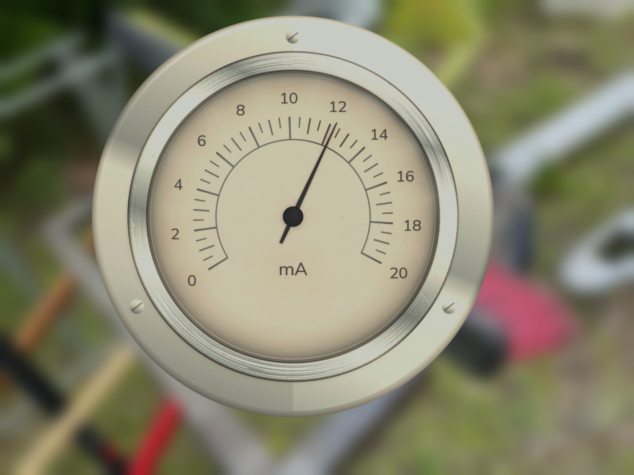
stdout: 12.25 (mA)
